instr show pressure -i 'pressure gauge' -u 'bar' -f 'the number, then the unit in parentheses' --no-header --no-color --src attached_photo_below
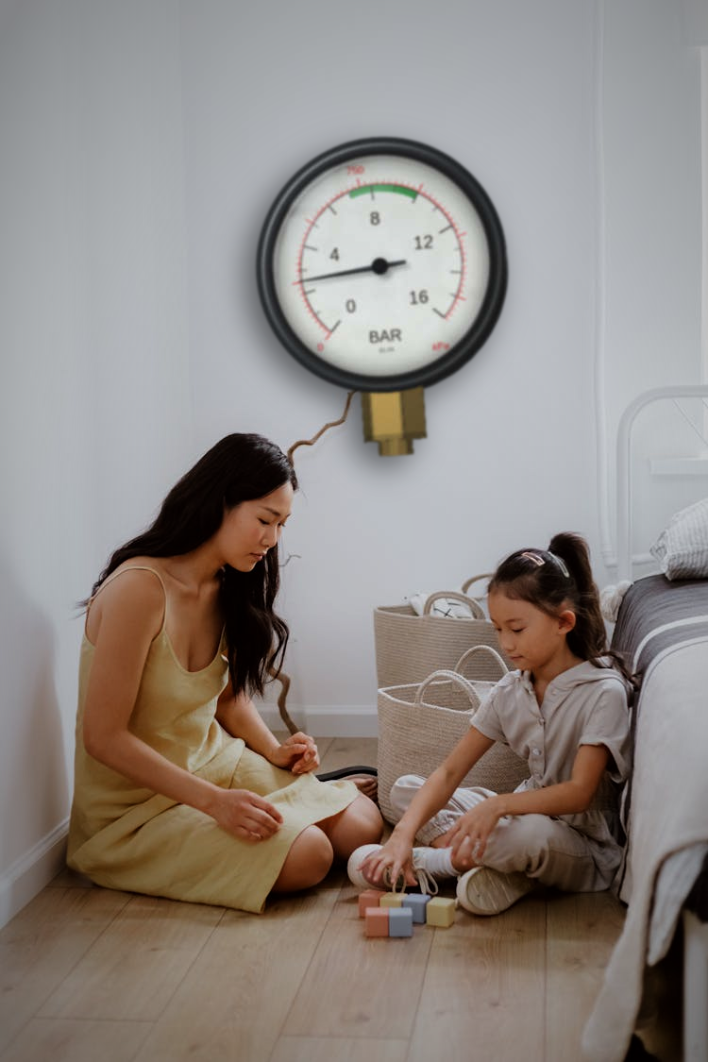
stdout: 2.5 (bar)
